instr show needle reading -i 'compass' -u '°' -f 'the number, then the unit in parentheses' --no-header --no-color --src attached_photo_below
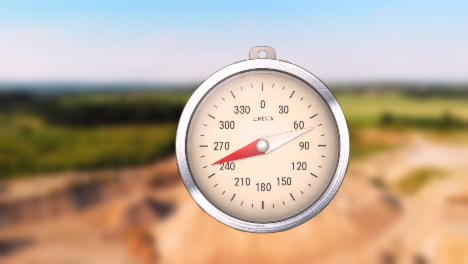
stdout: 250 (°)
